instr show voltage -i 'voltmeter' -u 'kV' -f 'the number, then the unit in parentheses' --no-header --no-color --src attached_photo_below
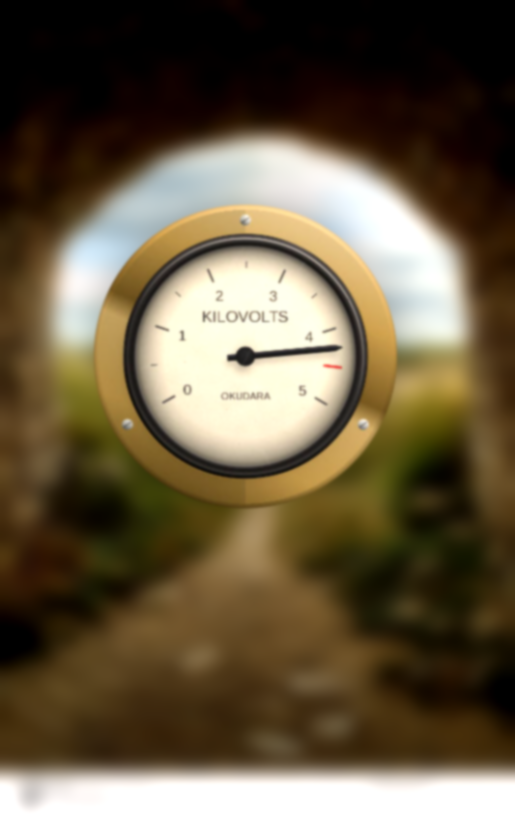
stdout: 4.25 (kV)
